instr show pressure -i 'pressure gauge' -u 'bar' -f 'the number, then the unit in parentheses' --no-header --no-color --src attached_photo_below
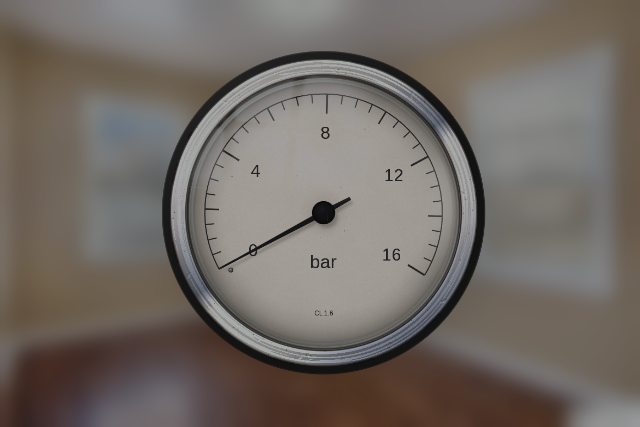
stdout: 0 (bar)
